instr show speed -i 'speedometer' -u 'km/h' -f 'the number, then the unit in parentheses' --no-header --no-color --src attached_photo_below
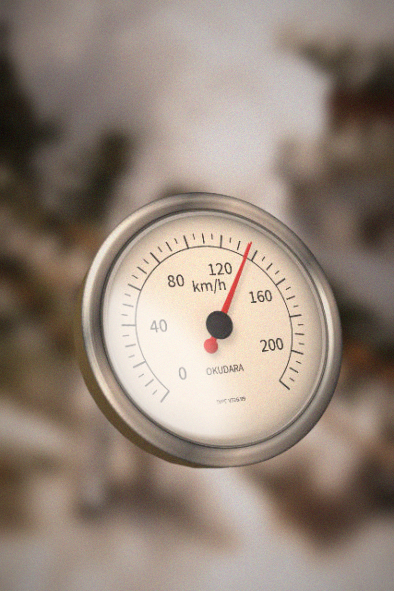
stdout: 135 (km/h)
